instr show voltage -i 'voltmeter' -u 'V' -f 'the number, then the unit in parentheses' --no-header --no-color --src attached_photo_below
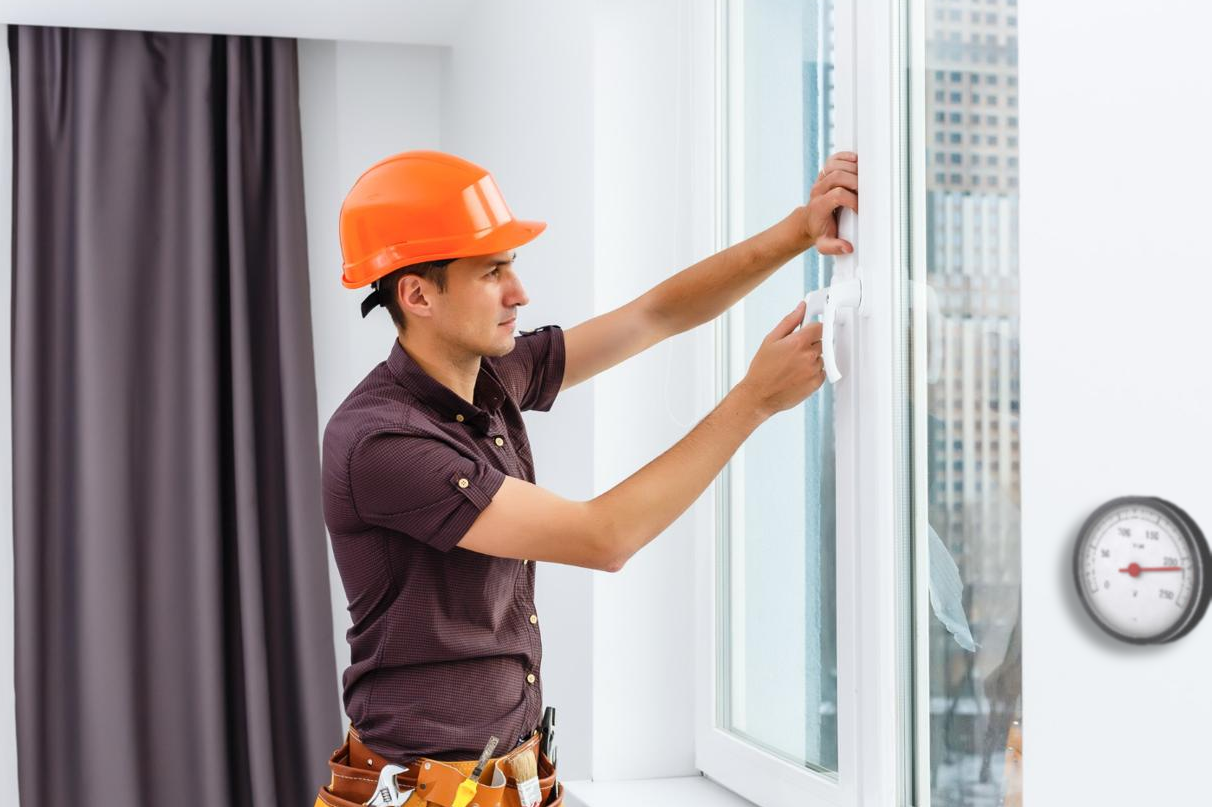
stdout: 210 (V)
